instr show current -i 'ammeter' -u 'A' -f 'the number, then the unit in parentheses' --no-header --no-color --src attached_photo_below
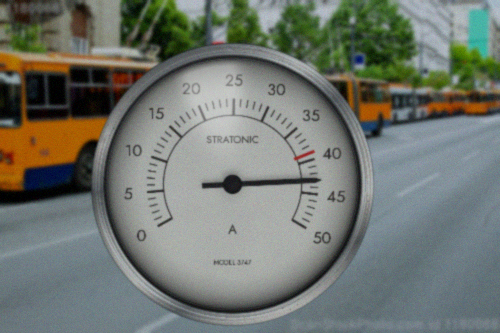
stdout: 43 (A)
